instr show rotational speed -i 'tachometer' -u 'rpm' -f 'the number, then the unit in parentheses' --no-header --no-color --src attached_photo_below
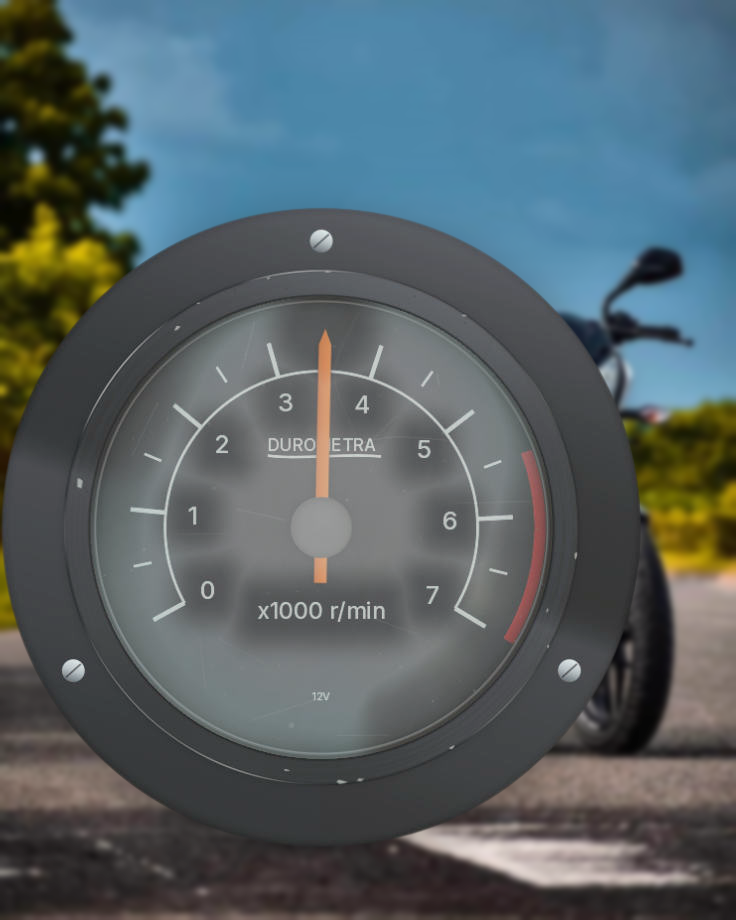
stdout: 3500 (rpm)
